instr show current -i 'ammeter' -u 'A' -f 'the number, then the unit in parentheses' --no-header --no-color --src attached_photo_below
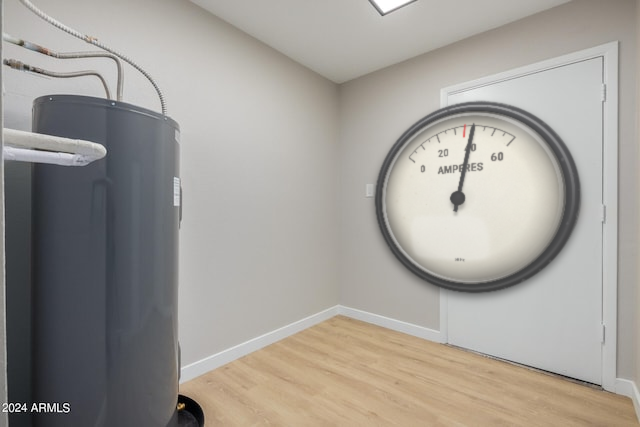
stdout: 40 (A)
